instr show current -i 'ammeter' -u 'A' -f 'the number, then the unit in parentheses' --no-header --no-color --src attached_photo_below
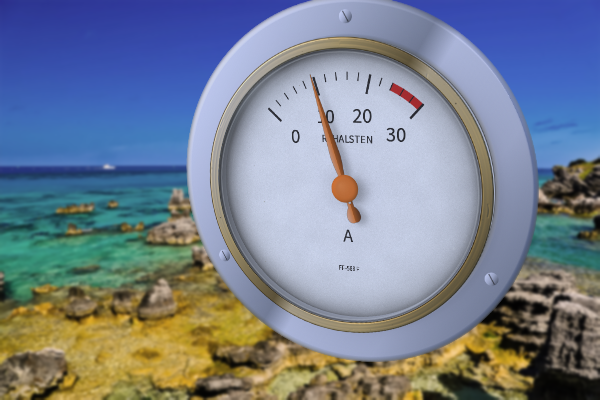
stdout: 10 (A)
